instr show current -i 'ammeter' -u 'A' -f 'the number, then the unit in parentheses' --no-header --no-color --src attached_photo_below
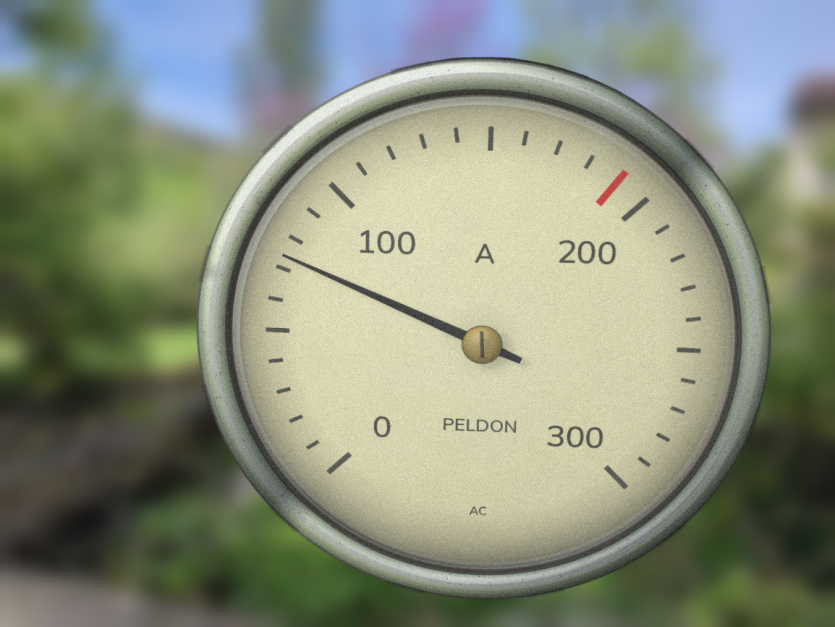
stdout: 75 (A)
